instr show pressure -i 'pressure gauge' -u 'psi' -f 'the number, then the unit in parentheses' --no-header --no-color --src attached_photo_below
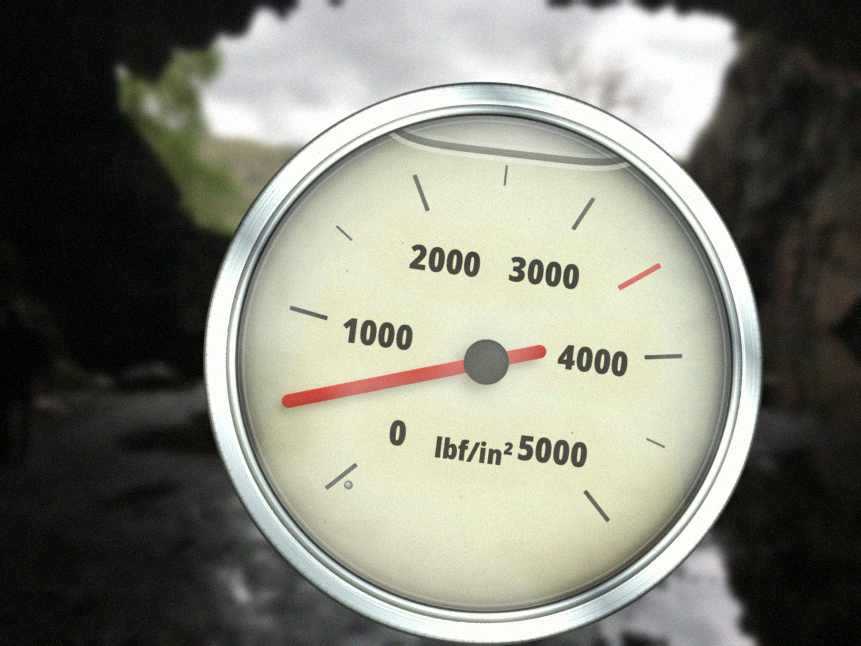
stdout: 500 (psi)
